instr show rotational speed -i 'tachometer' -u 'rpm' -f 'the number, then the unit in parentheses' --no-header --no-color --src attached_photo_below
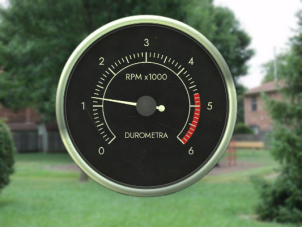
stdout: 1200 (rpm)
